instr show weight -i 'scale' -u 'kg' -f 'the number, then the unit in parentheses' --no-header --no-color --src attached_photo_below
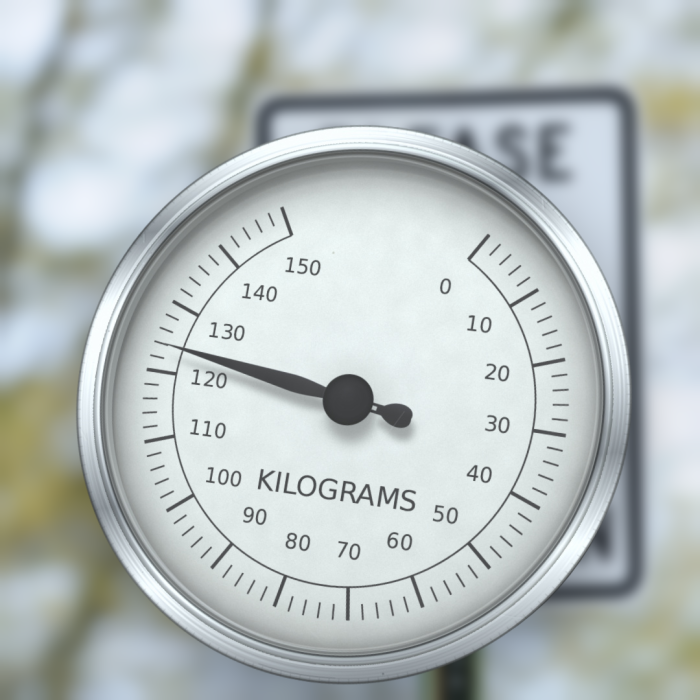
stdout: 124 (kg)
